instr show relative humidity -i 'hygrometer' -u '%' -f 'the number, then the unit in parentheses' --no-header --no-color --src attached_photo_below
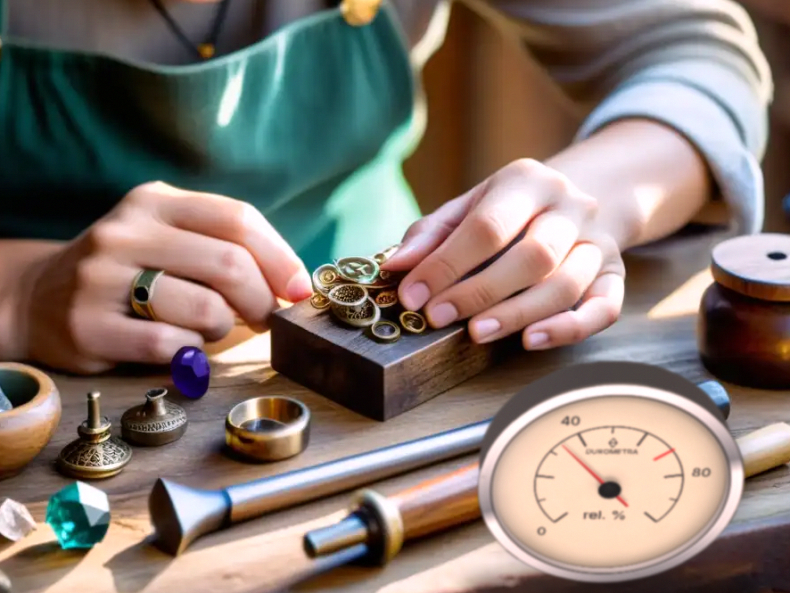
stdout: 35 (%)
